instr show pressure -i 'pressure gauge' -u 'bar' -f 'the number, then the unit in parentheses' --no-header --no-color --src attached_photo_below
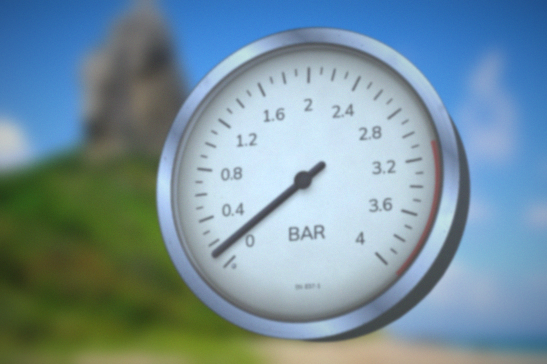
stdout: 0.1 (bar)
